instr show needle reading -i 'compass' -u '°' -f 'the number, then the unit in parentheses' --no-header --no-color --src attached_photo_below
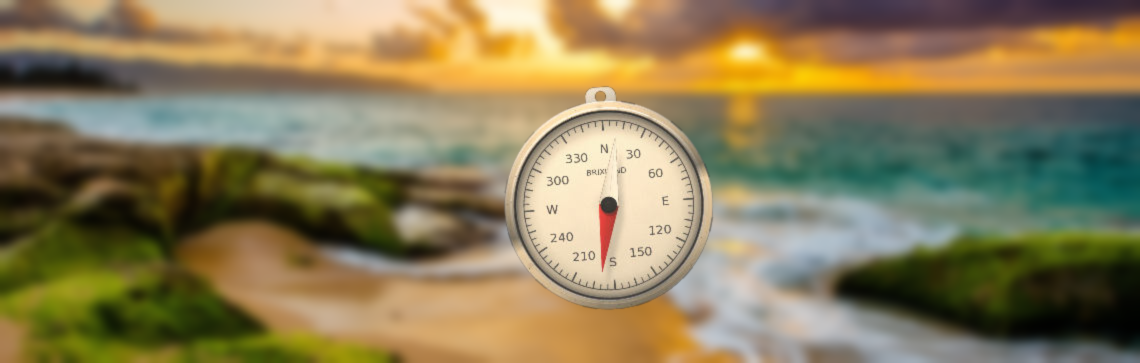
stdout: 190 (°)
